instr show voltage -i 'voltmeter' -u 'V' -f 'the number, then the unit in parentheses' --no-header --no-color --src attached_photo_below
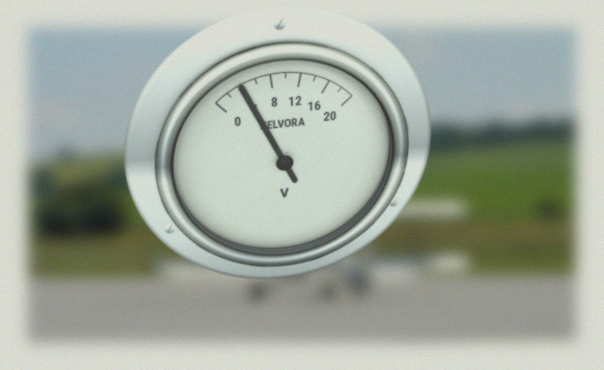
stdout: 4 (V)
